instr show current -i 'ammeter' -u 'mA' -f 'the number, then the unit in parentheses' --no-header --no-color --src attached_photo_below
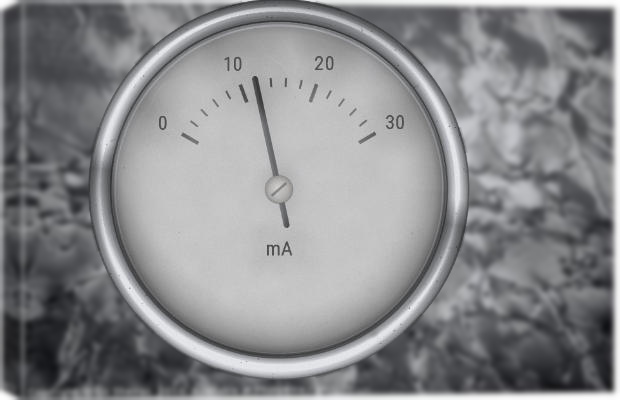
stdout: 12 (mA)
